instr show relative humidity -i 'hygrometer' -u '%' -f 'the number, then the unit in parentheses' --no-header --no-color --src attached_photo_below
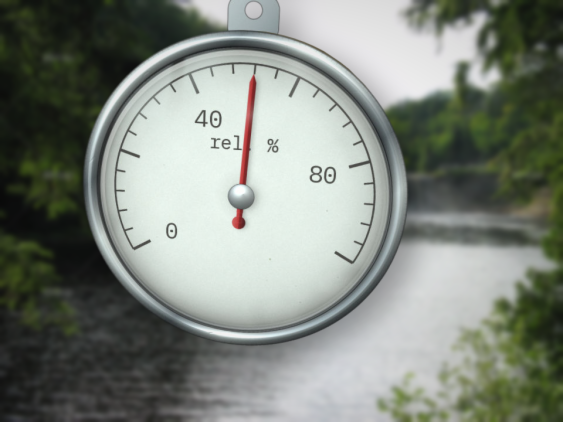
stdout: 52 (%)
